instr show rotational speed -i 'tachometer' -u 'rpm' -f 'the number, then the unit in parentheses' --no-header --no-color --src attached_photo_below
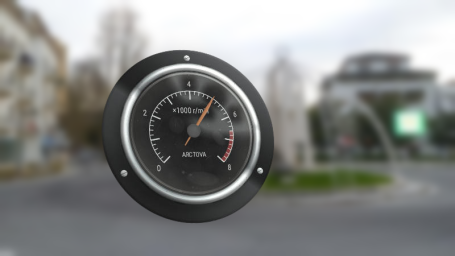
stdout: 5000 (rpm)
